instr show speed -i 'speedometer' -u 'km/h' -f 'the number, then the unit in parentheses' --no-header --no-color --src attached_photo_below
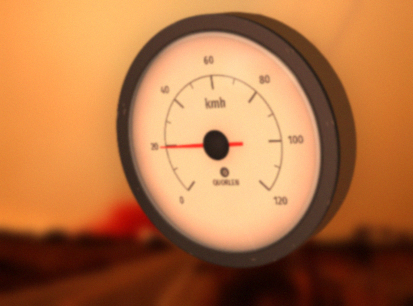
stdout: 20 (km/h)
